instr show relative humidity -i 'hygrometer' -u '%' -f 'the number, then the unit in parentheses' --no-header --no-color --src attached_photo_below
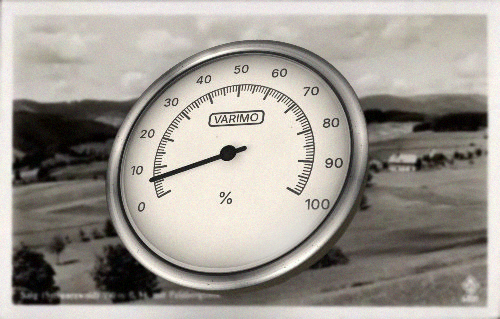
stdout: 5 (%)
